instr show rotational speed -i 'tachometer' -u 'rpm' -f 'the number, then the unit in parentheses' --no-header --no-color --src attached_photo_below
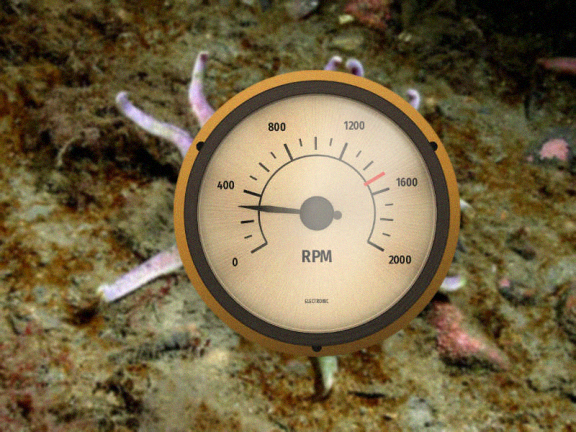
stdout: 300 (rpm)
